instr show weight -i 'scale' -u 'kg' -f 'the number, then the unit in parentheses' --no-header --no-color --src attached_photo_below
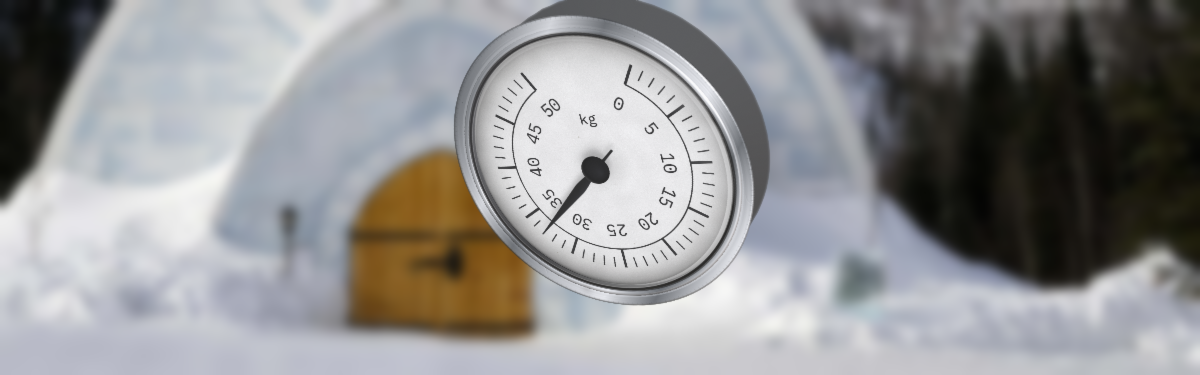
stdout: 33 (kg)
